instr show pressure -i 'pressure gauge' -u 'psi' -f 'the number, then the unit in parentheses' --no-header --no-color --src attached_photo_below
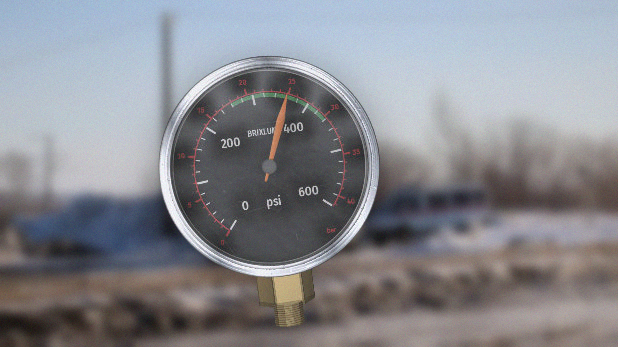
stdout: 360 (psi)
